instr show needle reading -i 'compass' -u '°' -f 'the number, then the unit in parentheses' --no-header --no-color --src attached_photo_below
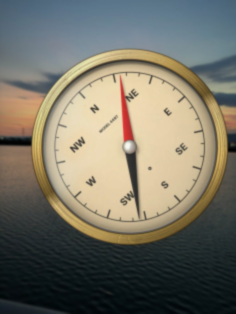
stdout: 35 (°)
